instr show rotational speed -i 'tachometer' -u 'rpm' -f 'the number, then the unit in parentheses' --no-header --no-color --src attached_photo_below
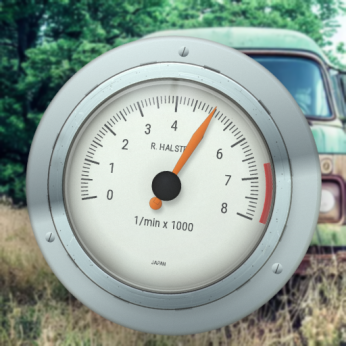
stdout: 5000 (rpm)
